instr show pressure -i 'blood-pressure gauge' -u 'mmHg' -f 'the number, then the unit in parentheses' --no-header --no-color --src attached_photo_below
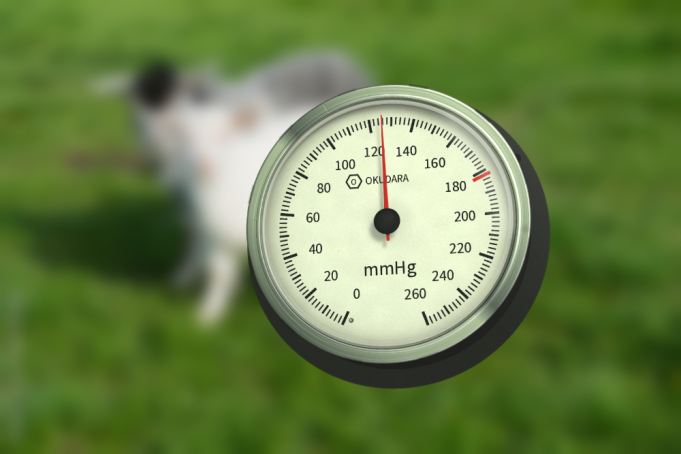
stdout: 126 (mmHg)
